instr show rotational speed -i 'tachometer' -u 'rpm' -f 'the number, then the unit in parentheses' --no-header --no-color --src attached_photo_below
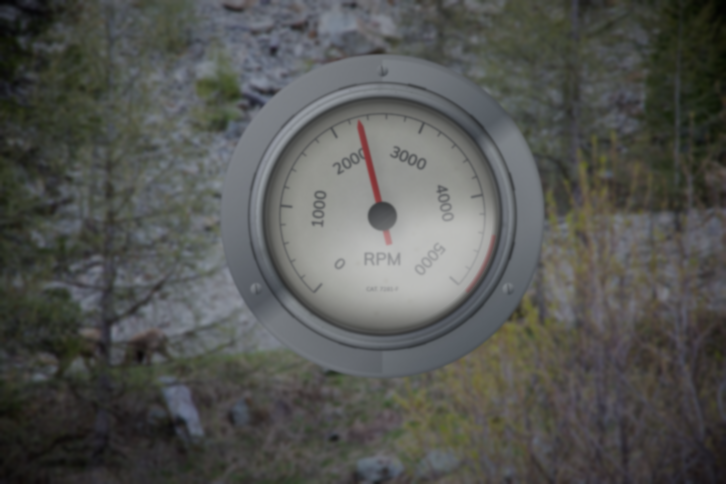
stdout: 2300 (rpm)
